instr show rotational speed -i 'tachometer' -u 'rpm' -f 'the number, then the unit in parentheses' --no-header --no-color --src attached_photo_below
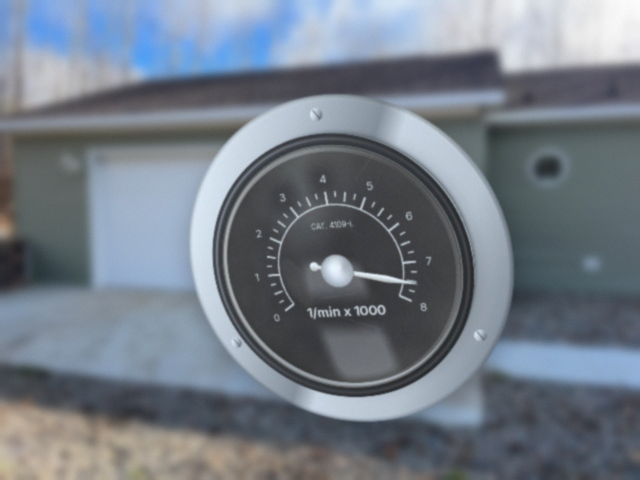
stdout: 7500 (rpm)
